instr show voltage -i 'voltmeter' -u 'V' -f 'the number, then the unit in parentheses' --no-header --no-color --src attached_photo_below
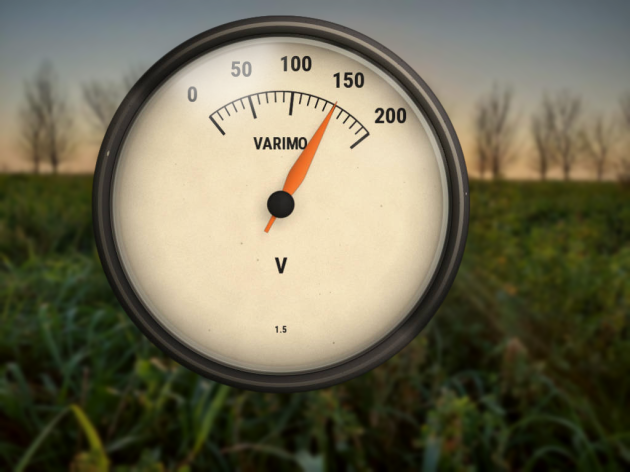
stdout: 150 (V)
